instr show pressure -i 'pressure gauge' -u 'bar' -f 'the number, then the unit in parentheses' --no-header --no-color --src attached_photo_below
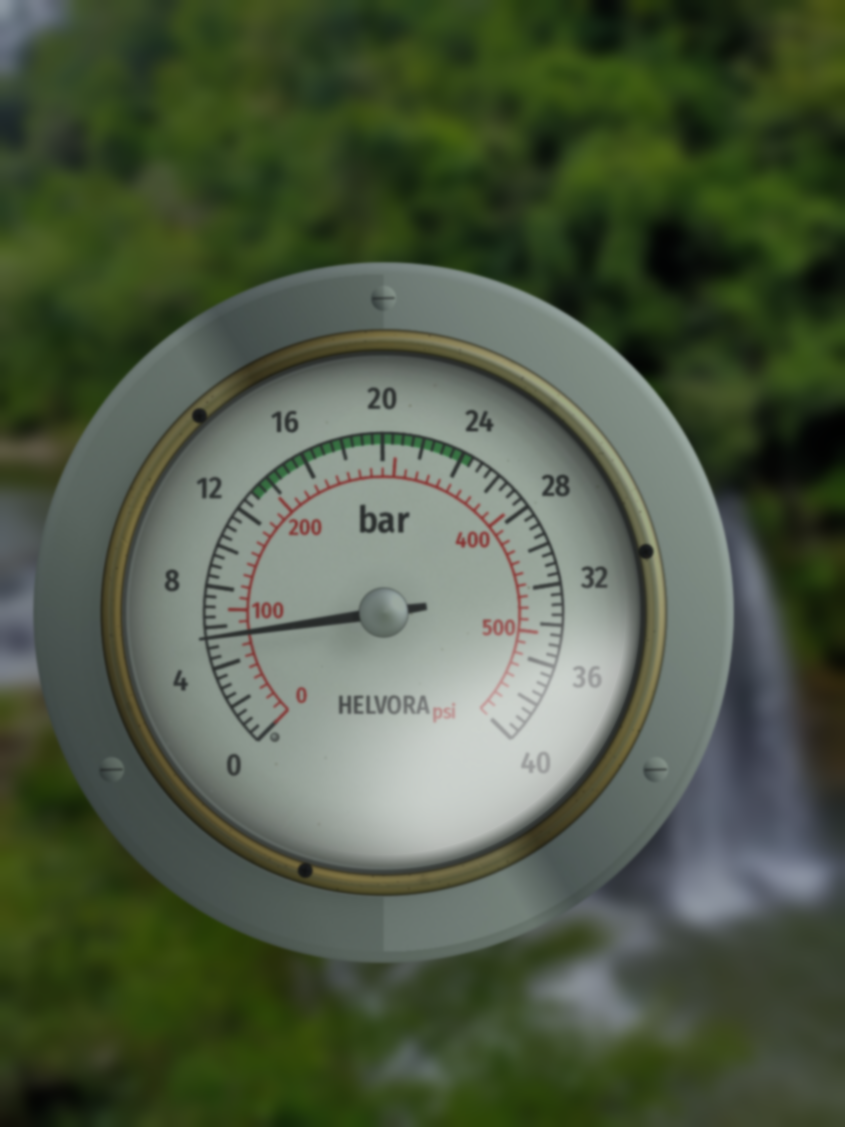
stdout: 5.5 (bar)
